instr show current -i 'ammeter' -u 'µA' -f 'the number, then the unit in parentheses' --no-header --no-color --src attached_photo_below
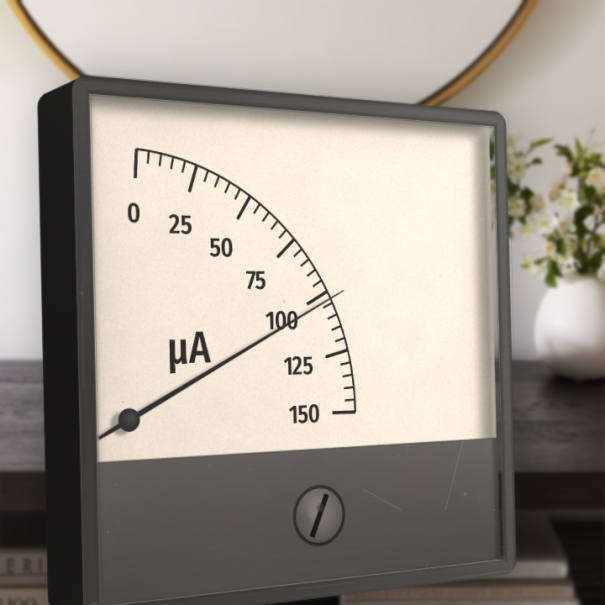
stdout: 102.5 (µA)
